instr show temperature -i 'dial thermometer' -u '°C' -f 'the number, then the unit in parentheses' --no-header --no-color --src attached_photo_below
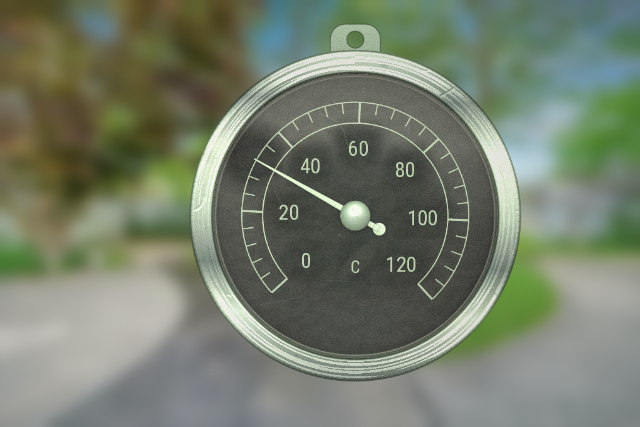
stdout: 32 (°C)
